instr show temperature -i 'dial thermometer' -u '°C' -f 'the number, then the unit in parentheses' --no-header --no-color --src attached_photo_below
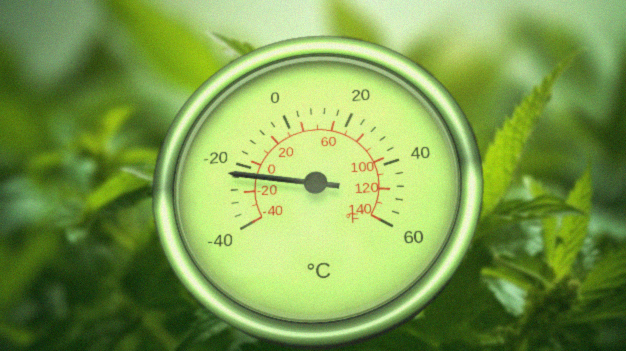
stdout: -24 (°C)
